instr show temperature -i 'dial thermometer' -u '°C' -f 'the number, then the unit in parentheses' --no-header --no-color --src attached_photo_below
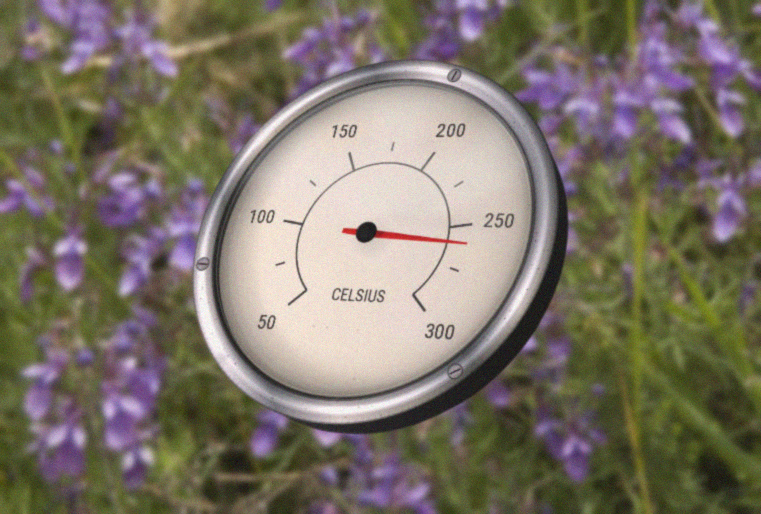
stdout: 262.5 (°C)
